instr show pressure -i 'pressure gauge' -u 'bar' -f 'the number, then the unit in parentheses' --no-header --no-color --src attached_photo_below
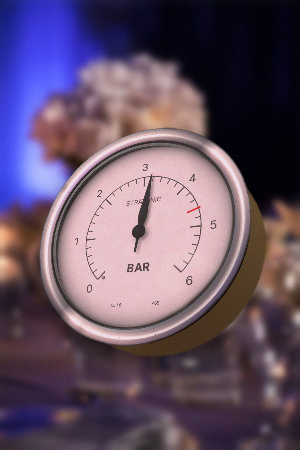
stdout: 3.2 (bar)
